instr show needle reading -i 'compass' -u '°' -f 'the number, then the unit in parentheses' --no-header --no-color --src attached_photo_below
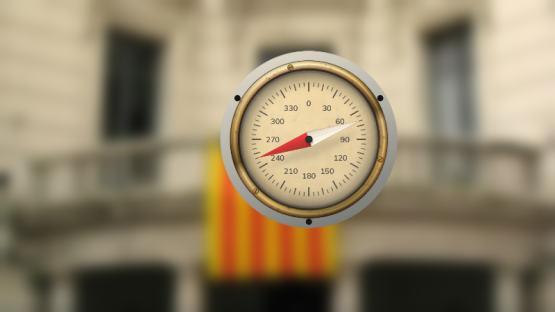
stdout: 250 (°)
